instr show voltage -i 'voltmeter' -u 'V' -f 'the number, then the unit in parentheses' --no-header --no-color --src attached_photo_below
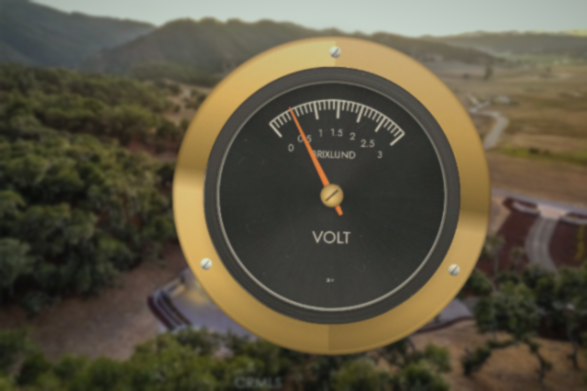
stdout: 0.5 (V)
